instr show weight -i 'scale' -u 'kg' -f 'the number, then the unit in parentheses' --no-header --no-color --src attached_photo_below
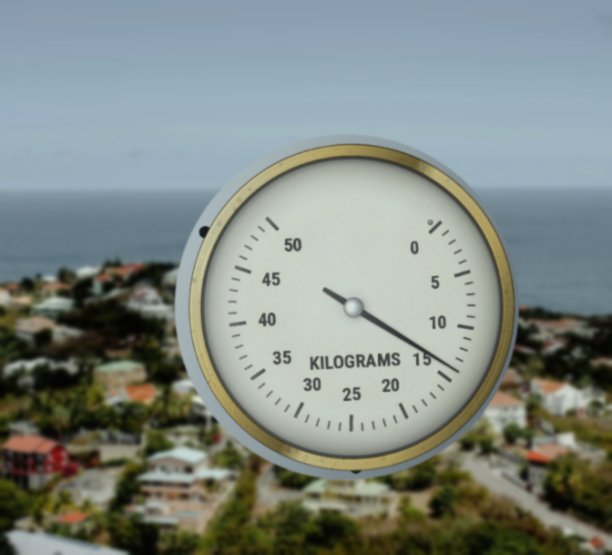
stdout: 14 (kg)
